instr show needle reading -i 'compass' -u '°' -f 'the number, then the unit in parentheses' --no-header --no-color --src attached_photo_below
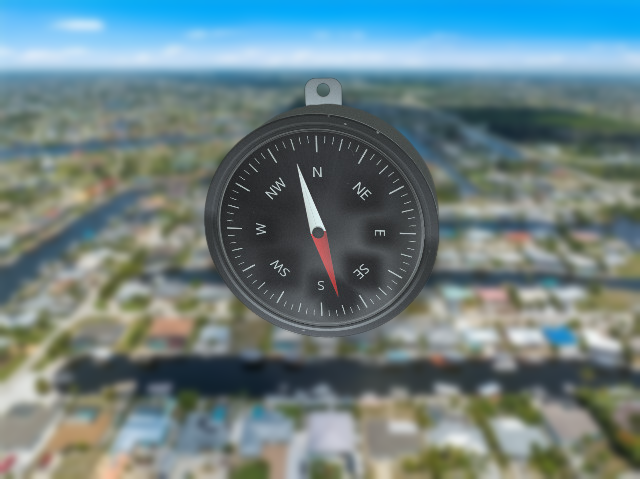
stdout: 165 (°)
